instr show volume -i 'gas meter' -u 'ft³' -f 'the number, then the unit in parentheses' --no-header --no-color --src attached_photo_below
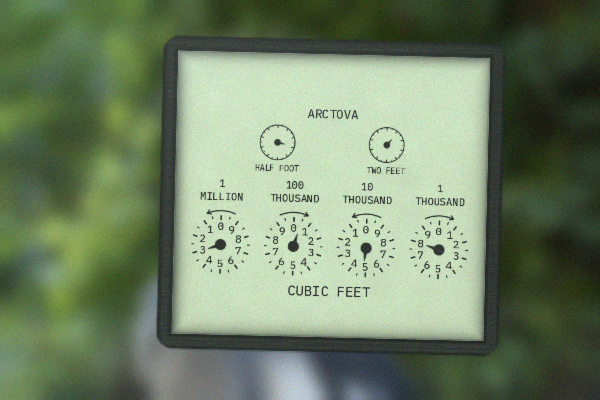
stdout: 304800 (ft³)
